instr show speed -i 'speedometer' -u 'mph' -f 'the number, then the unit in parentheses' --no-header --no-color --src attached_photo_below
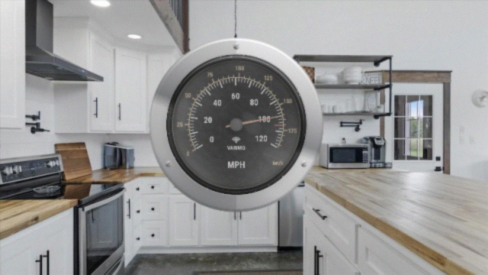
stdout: 100 (mph)
